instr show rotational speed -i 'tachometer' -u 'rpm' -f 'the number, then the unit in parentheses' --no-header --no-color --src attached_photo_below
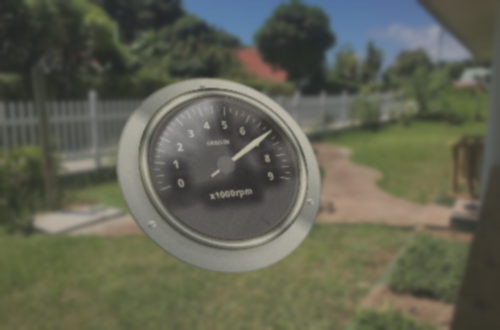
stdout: 7000 (rpm)
